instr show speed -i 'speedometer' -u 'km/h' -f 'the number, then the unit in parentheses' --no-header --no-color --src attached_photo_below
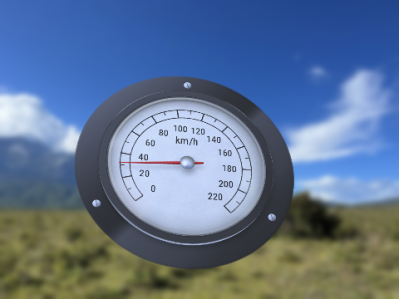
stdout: 30 (km/h)
